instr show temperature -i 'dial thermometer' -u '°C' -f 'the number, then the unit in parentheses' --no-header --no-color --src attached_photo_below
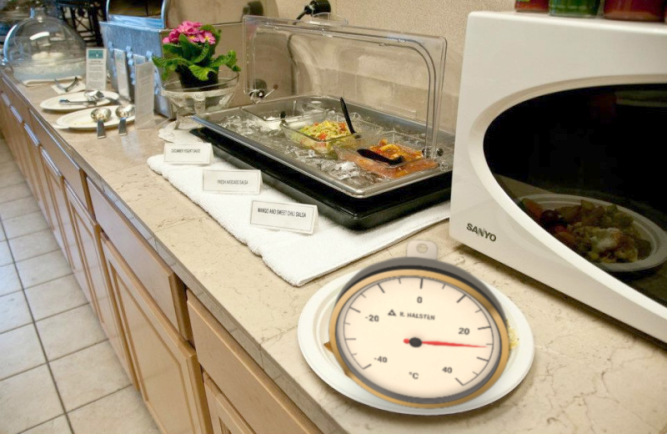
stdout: 25 (°C)
